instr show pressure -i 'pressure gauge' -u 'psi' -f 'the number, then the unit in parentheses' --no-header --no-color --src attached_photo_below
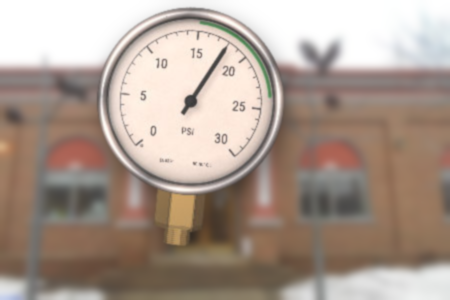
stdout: 18 (psi)
